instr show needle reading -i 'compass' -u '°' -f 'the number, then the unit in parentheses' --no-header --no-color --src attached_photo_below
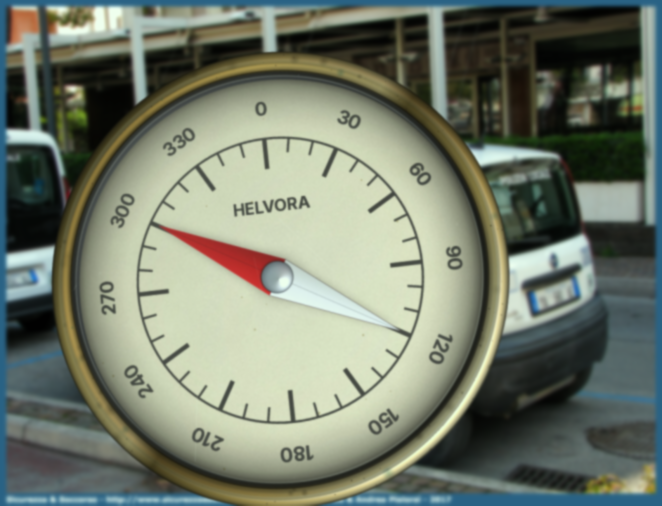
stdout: 300 (°)
